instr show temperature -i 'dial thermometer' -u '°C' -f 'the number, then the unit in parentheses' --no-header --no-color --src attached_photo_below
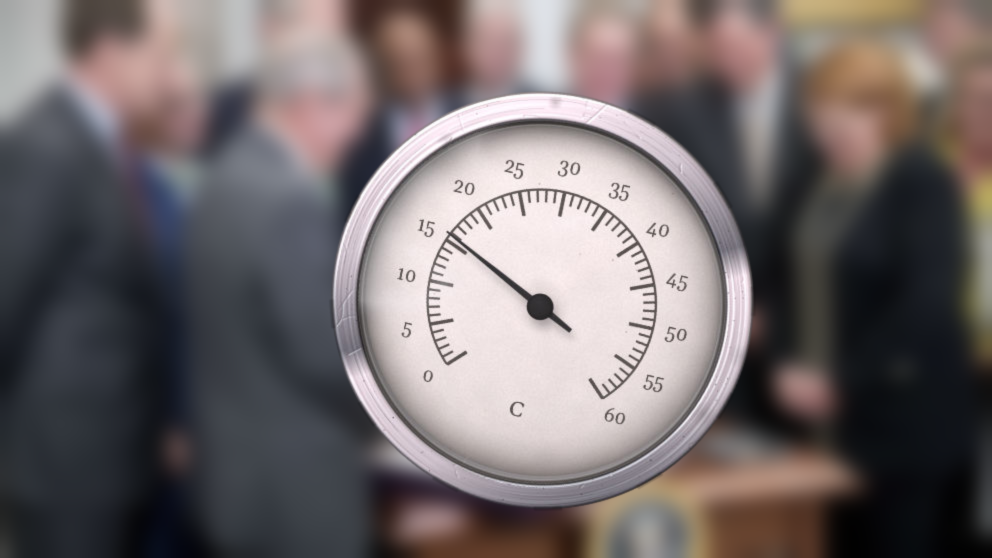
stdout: 16 (°C)
